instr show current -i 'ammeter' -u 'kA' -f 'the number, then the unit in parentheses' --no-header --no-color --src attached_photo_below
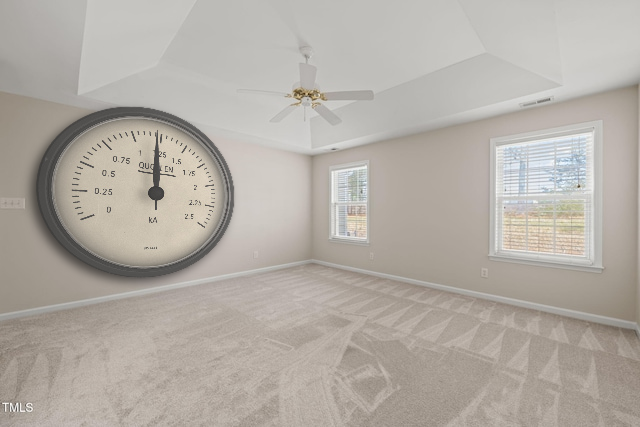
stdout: 1.2 (kA)
